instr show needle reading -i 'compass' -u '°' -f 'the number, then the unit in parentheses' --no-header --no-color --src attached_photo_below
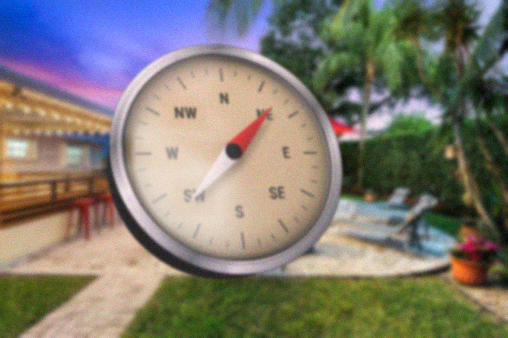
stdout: 45 (°)
